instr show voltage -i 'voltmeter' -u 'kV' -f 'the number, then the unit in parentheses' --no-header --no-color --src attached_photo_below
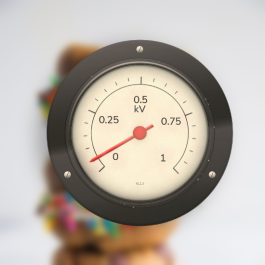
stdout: 0.05 (kV)
